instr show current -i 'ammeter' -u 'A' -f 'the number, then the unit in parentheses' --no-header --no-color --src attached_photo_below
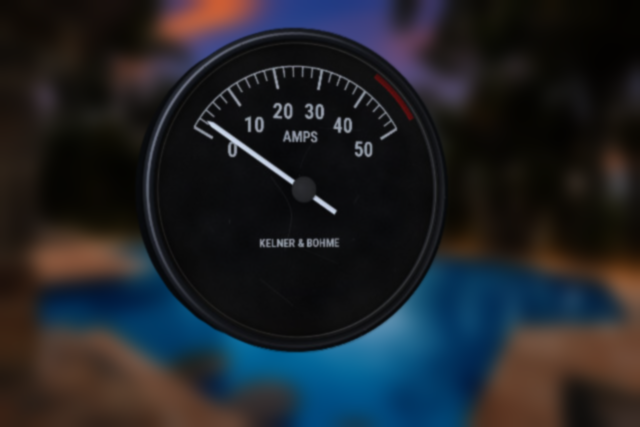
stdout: 2 (A)
